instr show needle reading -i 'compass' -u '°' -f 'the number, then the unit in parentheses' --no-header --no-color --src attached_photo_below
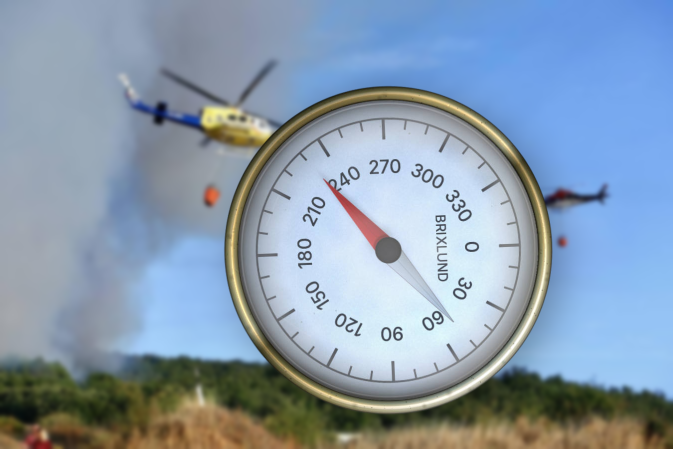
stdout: 230 (°)
